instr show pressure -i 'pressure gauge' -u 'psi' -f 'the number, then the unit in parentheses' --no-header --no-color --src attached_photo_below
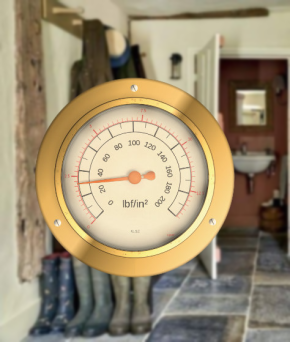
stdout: 30 (psi)
